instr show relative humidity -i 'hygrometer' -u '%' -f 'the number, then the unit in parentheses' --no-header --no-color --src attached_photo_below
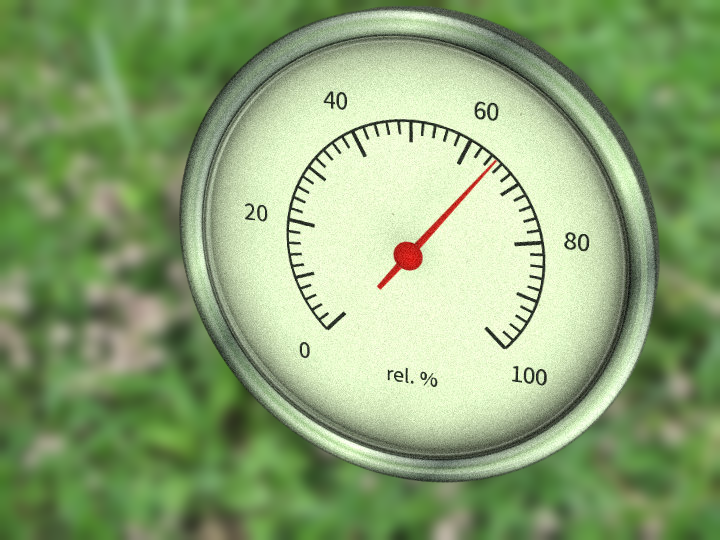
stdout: 65 (%)
